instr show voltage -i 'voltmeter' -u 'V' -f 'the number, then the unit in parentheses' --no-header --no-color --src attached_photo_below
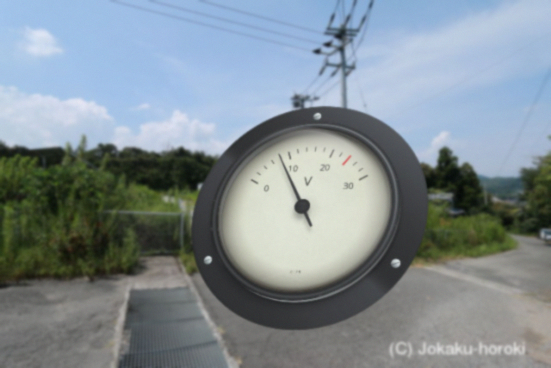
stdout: 8 (V)
